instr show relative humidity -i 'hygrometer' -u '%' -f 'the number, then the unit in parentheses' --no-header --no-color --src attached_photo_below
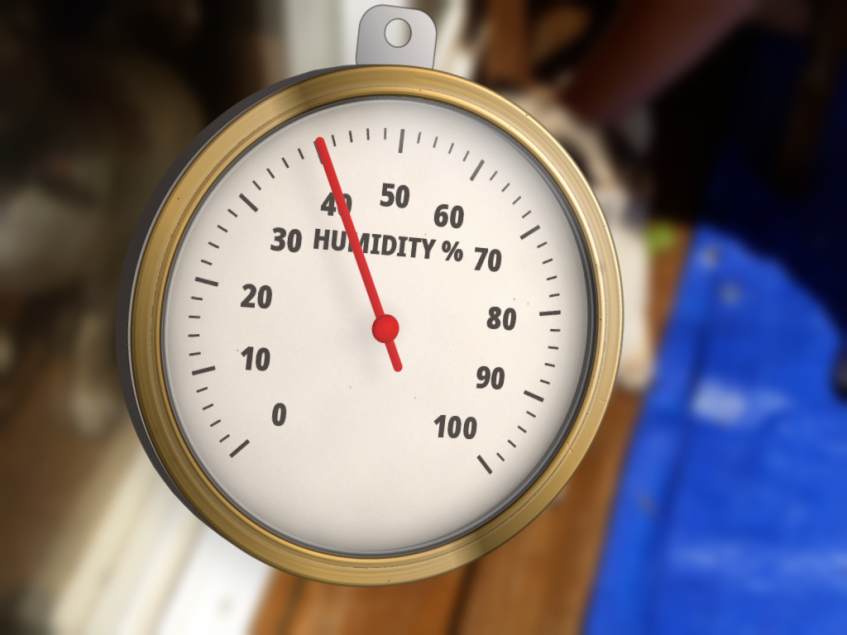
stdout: 40 (%)
